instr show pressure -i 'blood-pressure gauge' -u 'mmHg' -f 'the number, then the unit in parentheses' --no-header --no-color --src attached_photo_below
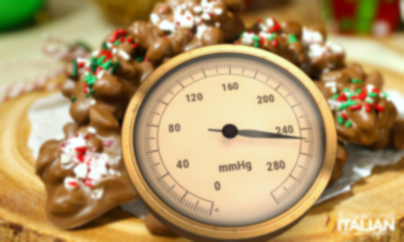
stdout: 250 (mmHg)
